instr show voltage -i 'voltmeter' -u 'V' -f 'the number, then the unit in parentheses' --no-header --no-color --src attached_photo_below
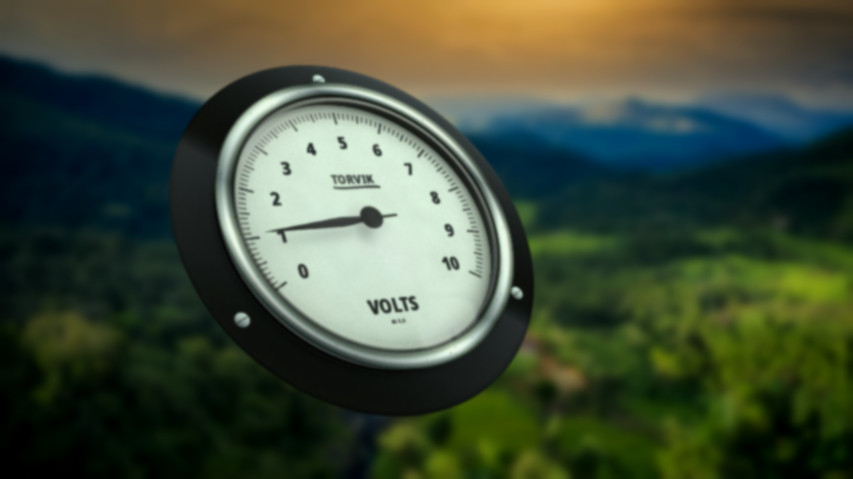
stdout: 1 (V)
